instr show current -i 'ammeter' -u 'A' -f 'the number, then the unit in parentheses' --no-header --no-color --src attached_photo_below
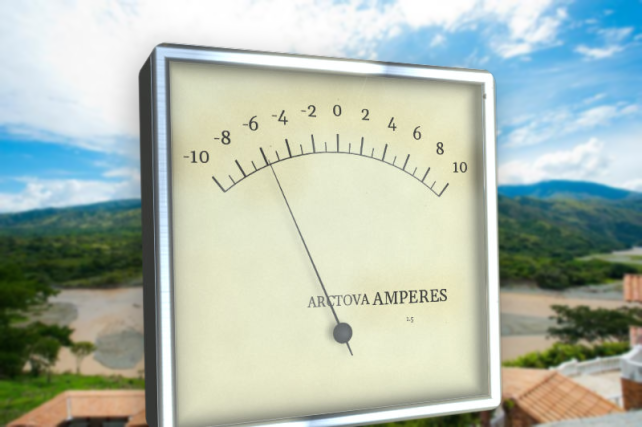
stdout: -6 (A)
